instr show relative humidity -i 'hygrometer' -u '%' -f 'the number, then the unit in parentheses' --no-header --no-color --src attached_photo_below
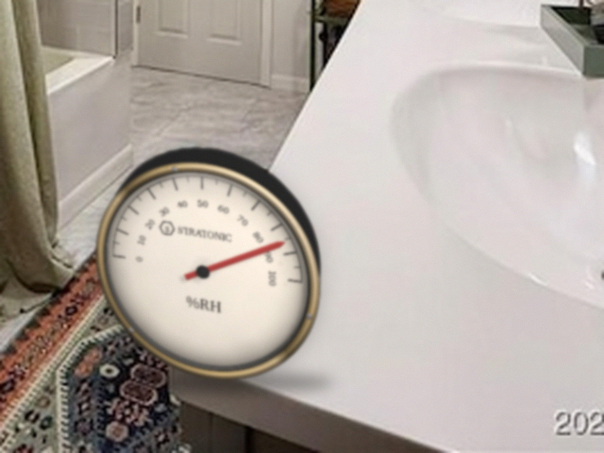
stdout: 85 (%)
